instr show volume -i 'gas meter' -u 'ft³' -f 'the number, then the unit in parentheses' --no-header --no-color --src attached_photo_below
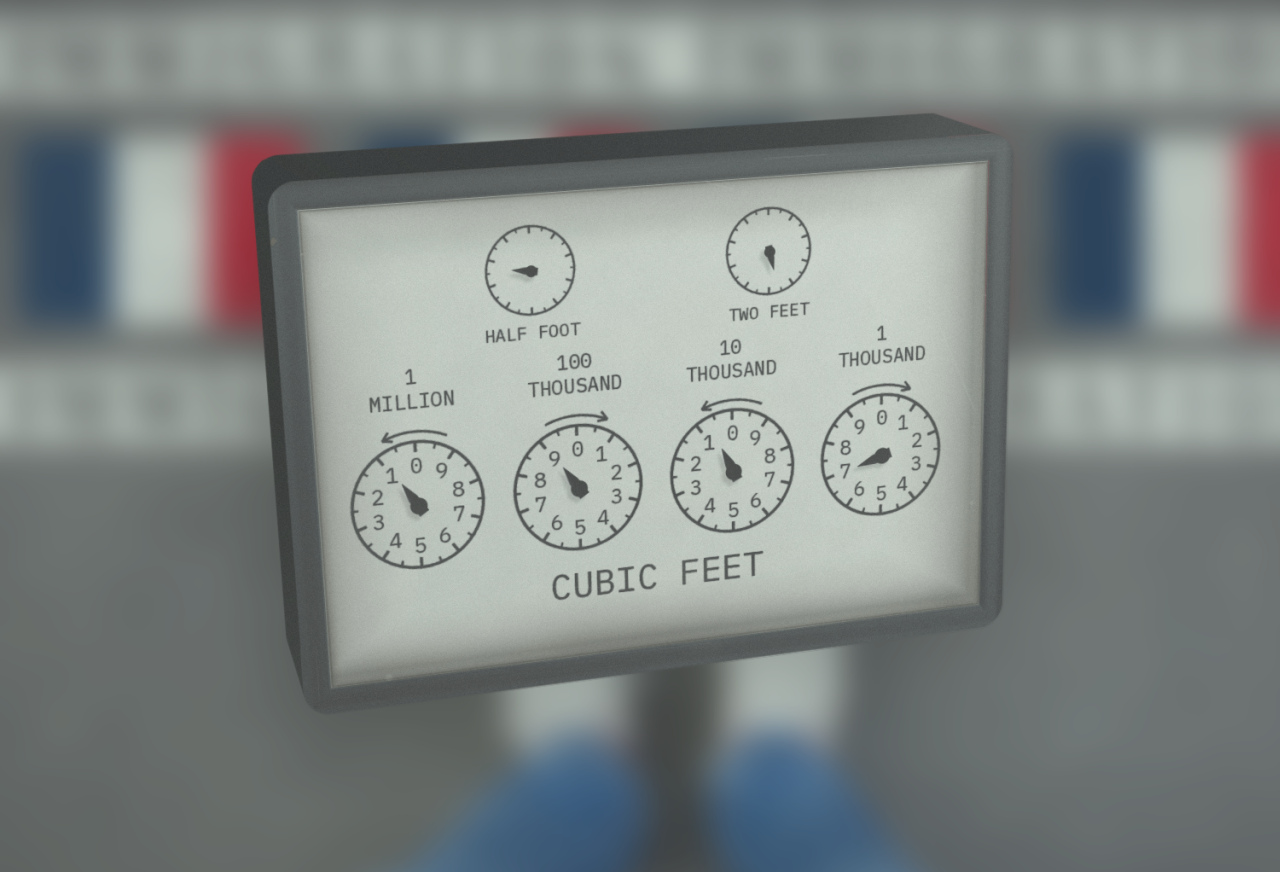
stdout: 90700 (ft³)
